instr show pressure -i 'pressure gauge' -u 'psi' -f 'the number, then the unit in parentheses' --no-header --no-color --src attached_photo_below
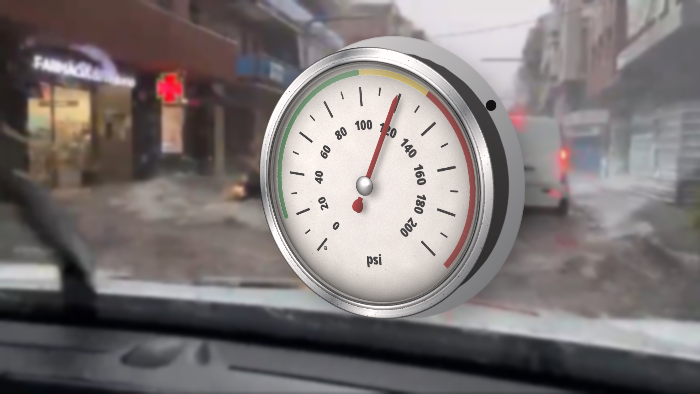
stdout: 120 (psi)
